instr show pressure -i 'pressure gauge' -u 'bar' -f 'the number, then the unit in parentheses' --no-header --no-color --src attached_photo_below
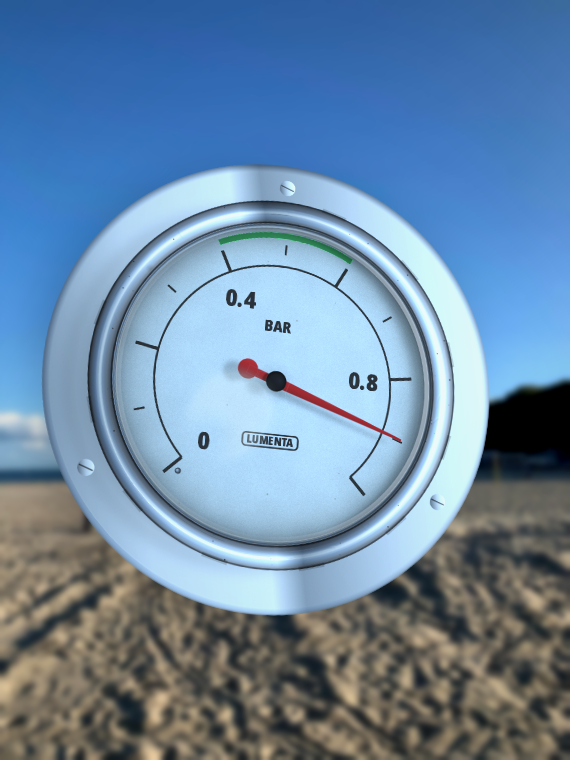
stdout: 0.9 (bar)
